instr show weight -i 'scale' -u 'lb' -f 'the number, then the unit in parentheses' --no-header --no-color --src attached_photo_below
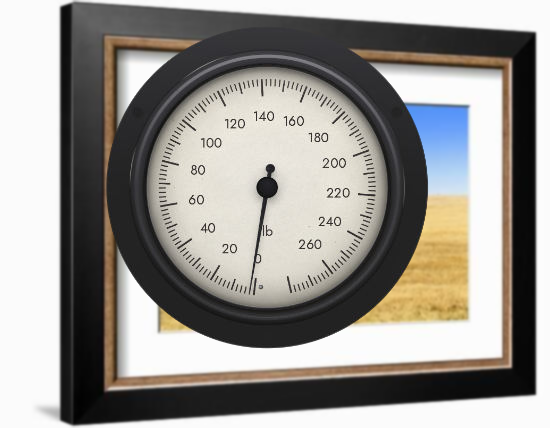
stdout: 2 (lb)
